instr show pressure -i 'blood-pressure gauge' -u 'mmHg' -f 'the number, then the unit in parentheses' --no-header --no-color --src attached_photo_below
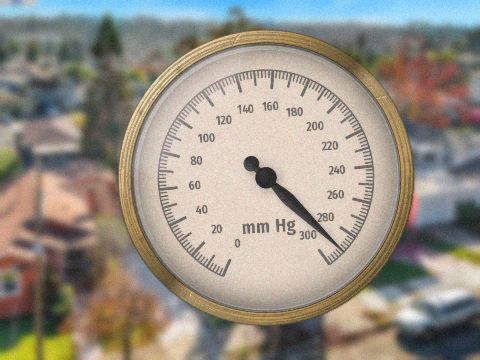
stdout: 290 (mmHg)
